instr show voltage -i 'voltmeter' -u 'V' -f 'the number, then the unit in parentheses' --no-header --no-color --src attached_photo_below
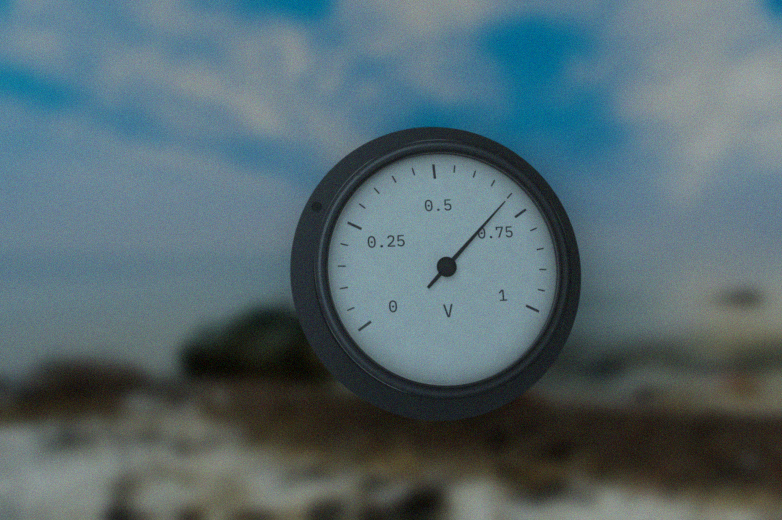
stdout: 0.7 (V)
